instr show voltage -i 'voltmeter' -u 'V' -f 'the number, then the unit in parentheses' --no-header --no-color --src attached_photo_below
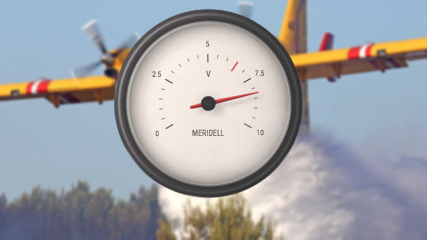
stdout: 8.25 (V)
